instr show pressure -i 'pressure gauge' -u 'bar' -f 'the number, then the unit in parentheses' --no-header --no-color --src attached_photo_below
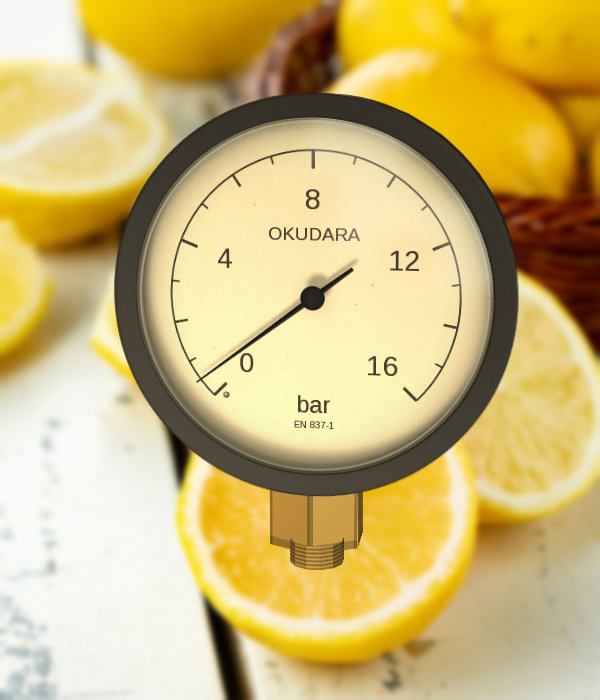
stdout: 0.5 (bar)
